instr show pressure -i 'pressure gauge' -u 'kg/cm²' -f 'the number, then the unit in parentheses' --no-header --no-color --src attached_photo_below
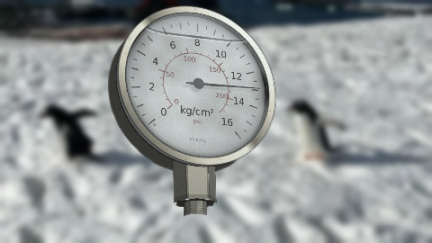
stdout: 13 (kg/cm²)
